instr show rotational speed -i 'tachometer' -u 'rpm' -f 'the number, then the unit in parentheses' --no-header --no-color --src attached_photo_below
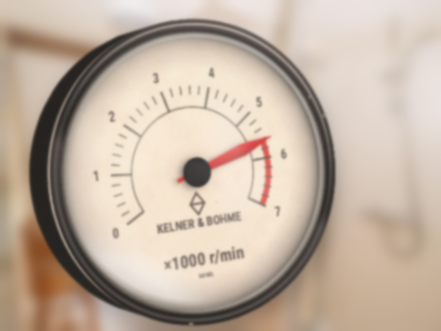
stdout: 5600 (rpm)
